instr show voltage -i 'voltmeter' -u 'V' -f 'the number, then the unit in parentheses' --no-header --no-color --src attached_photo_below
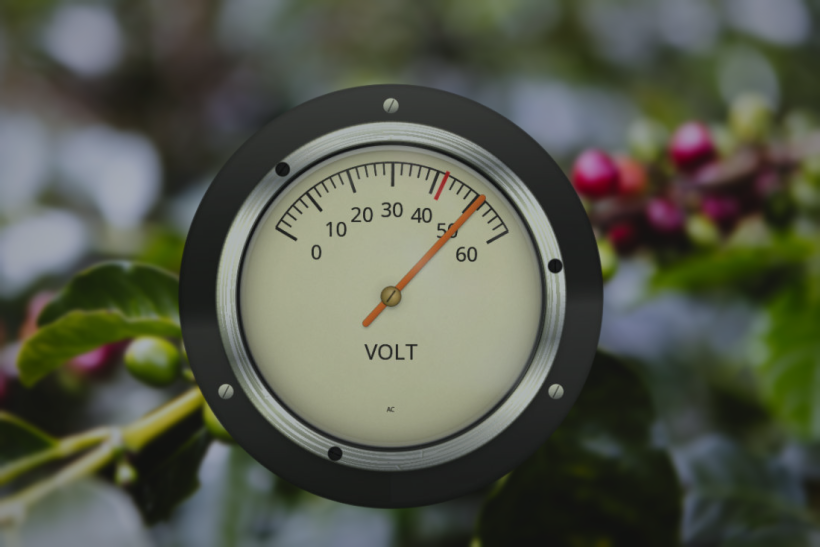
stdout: 51 (V)
